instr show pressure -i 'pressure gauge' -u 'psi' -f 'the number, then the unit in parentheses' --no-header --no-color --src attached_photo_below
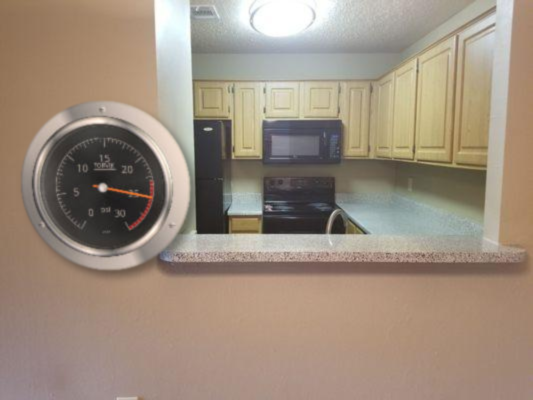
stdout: 25 (psi)
